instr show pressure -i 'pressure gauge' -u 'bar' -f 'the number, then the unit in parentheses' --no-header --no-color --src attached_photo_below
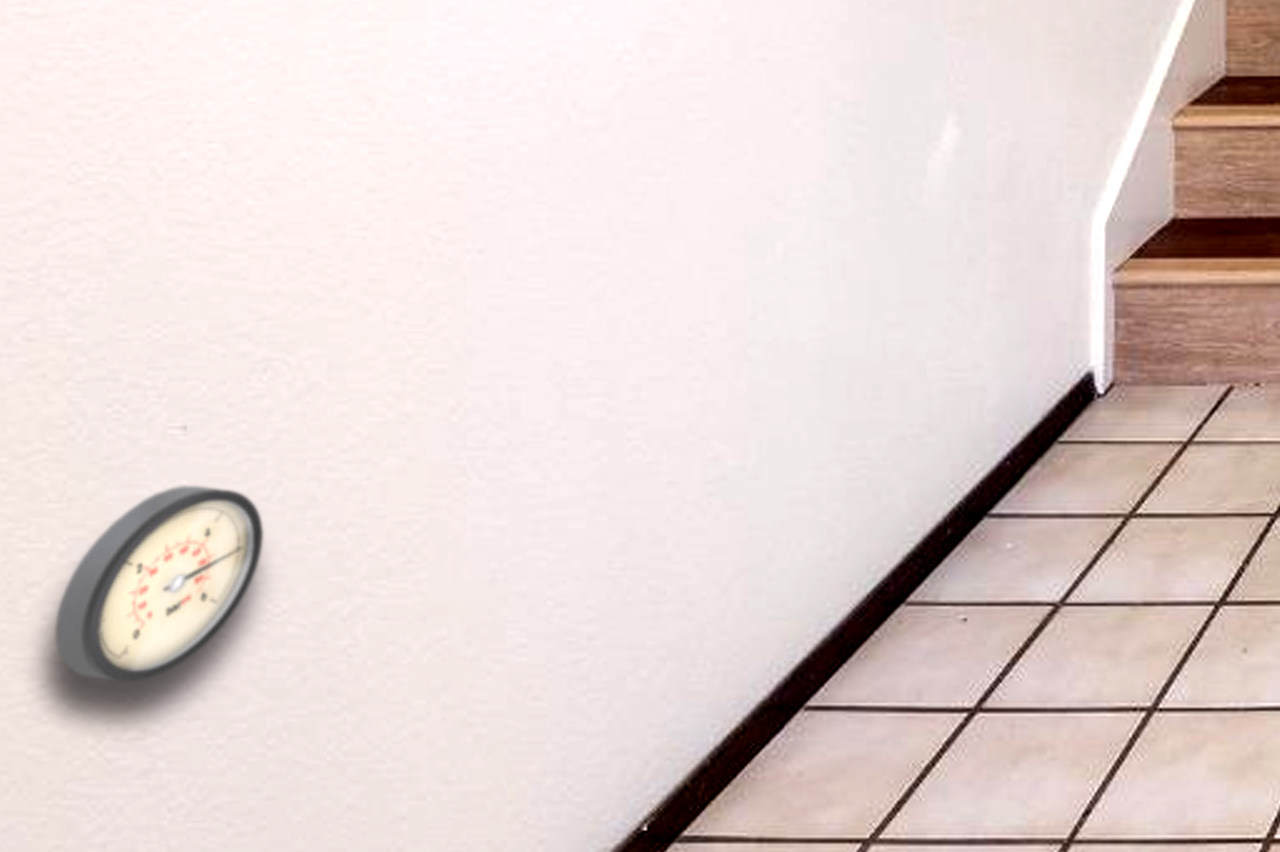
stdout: 5 (bar)
